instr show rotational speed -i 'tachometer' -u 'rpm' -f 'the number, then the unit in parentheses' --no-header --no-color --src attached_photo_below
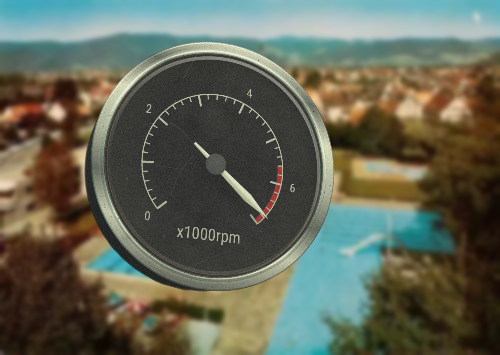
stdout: 6800 (rpm)
